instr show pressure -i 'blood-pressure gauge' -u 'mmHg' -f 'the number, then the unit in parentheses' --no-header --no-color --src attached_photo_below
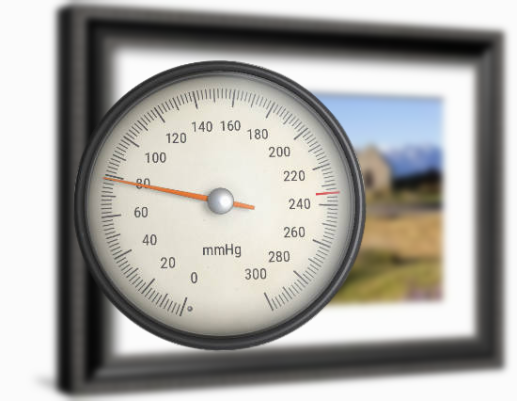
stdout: 78 (mmHg)
